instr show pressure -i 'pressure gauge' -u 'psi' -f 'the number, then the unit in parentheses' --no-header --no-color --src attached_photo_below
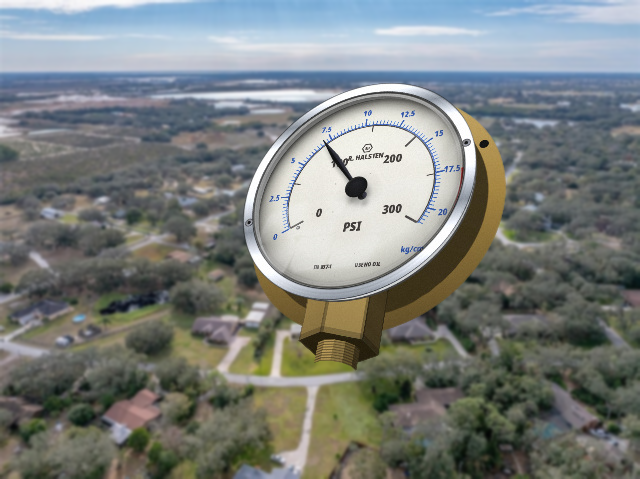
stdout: 100 (psi)
